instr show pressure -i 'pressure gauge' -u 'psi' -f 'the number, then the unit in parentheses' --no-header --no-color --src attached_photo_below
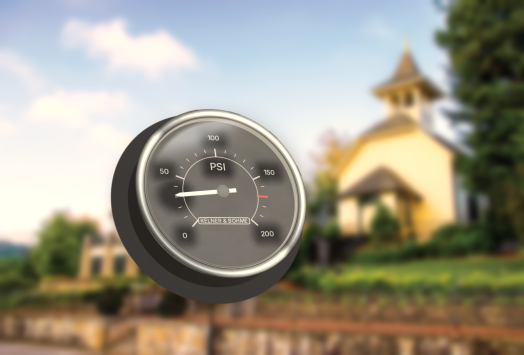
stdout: 30 (psi)
